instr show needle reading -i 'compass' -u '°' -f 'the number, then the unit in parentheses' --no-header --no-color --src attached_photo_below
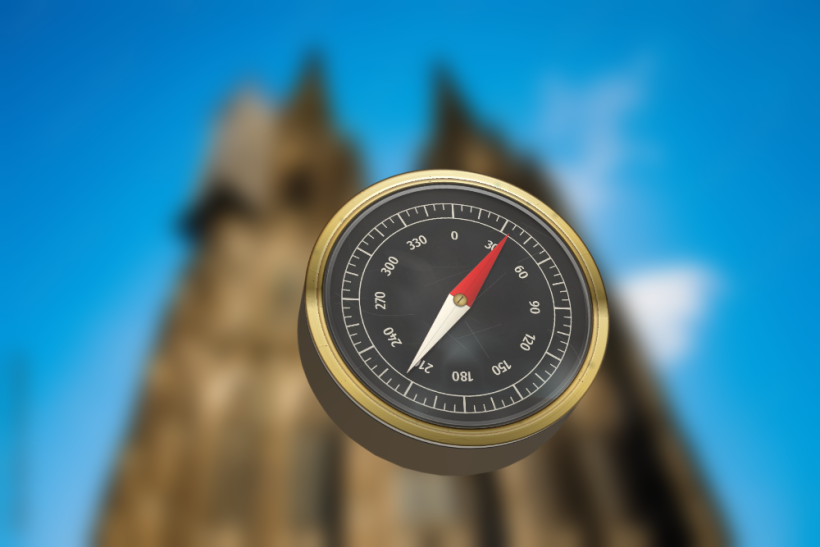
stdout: 35 (°)
